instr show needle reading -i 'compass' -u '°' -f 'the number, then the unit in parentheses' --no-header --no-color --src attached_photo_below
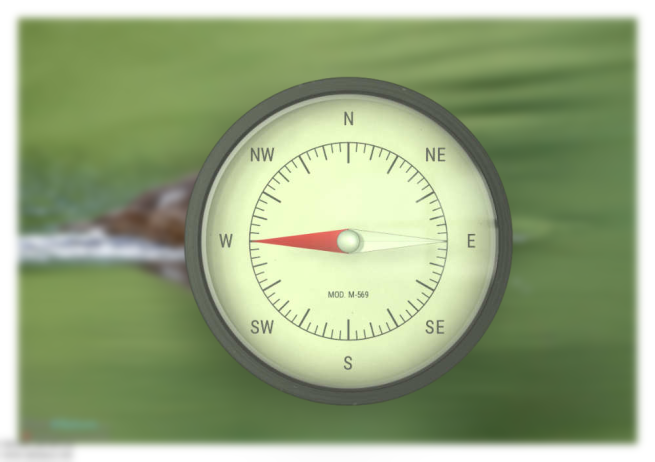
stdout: 270 (°)
